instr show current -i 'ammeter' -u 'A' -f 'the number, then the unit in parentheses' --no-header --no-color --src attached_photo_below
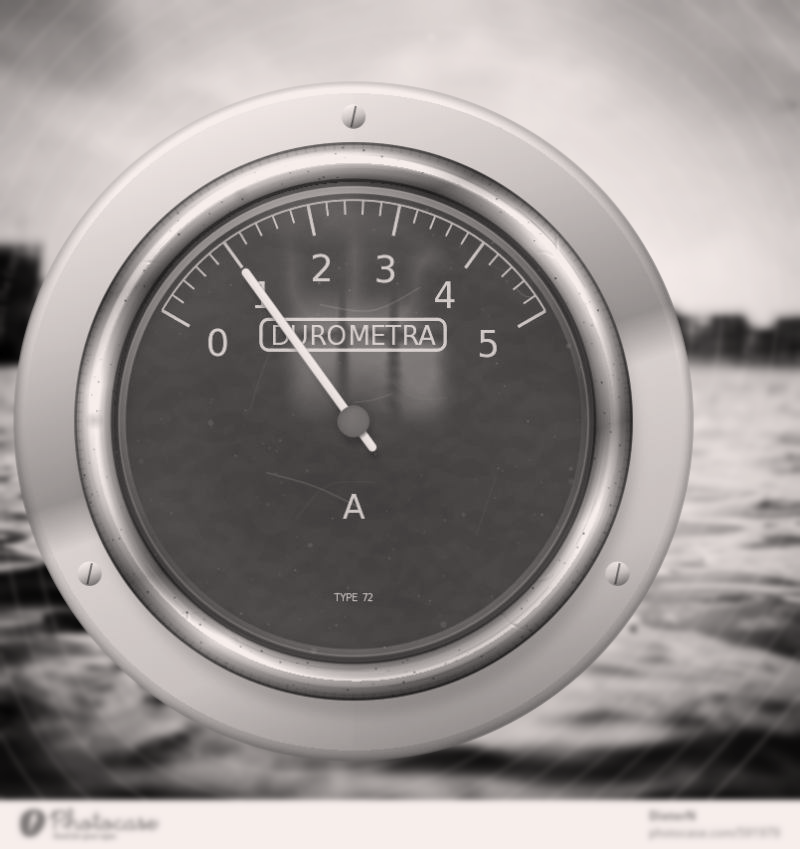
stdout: 1 (A)
